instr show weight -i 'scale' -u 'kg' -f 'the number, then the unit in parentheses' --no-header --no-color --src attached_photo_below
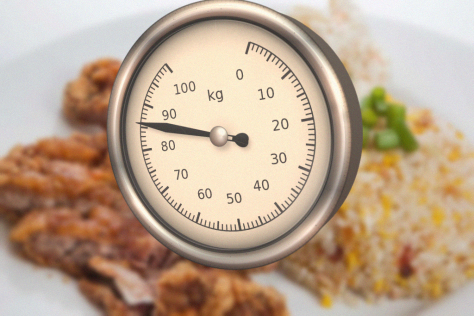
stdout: 86 (kg)
